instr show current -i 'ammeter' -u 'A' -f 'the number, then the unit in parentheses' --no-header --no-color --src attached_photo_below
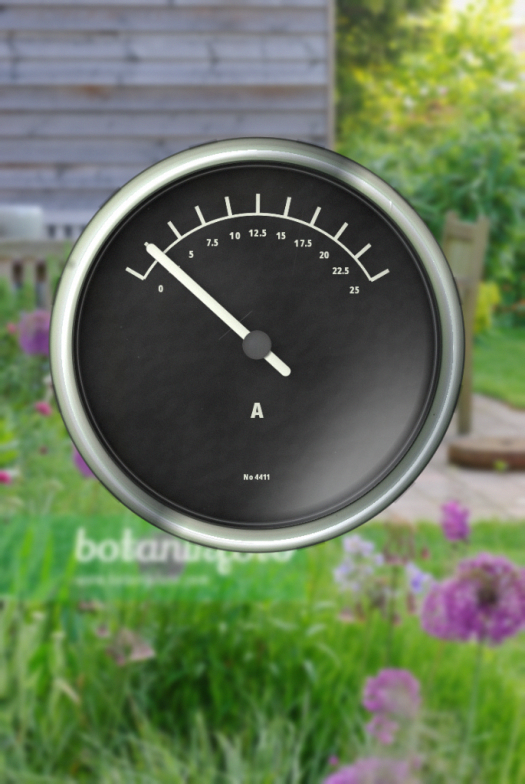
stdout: 2.5 (A)
